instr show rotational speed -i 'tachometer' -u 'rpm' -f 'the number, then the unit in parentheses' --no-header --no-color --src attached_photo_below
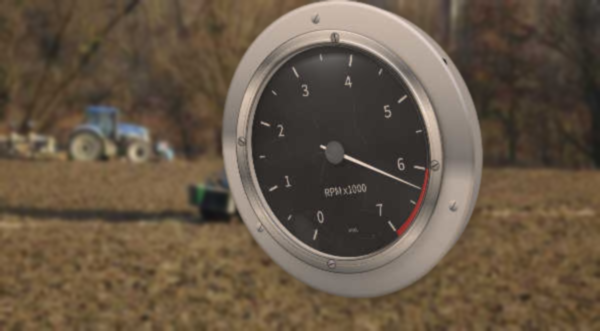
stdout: 6250 (rpm)
